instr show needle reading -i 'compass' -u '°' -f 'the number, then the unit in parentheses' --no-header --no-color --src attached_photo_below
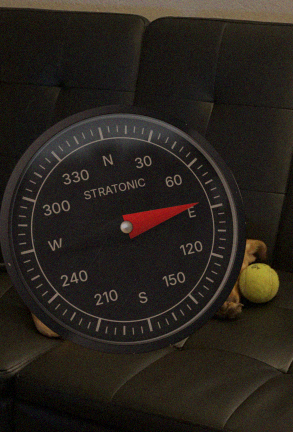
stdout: 85 (°)
